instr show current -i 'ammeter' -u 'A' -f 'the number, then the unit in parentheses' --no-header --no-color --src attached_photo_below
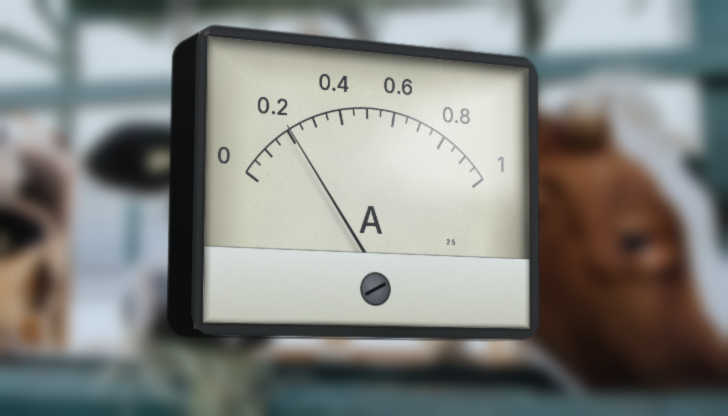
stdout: 0.2 (A)
